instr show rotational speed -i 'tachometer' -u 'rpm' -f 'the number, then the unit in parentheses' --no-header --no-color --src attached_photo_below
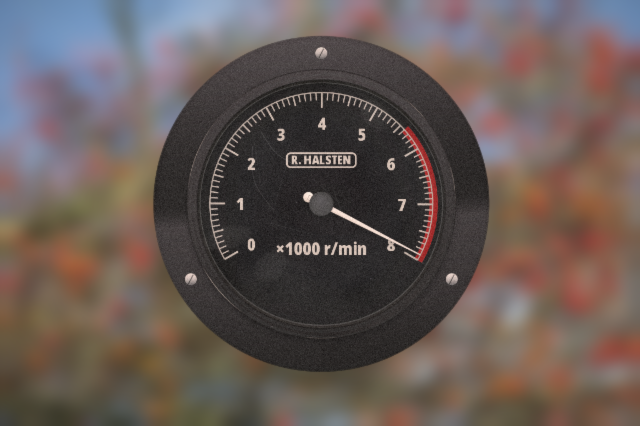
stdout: 7900 (rpm)
